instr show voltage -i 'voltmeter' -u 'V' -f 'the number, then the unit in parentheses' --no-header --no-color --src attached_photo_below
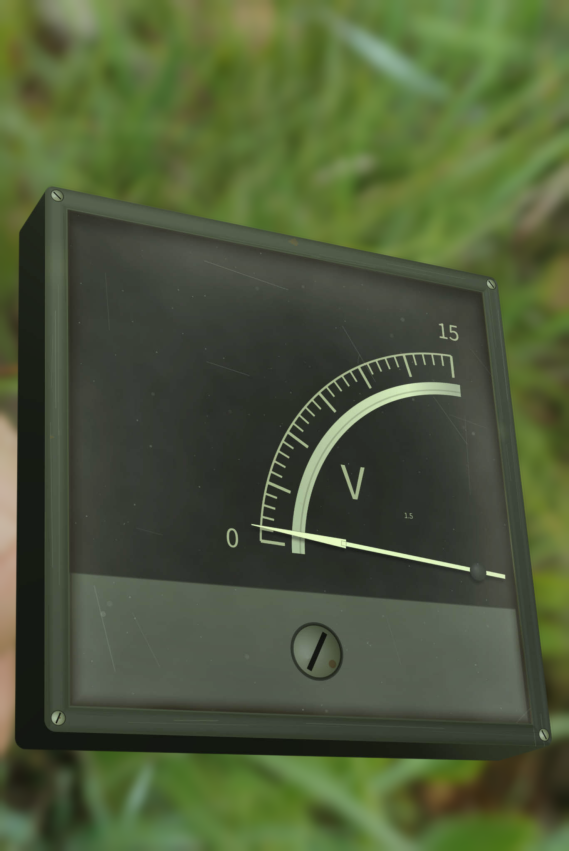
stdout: 0.5 (V)
